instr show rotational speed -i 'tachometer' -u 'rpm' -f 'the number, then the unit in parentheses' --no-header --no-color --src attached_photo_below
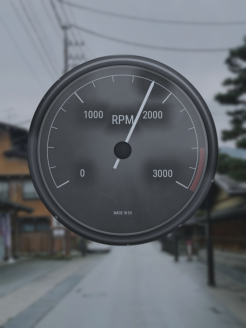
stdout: 1800 (rpm)
